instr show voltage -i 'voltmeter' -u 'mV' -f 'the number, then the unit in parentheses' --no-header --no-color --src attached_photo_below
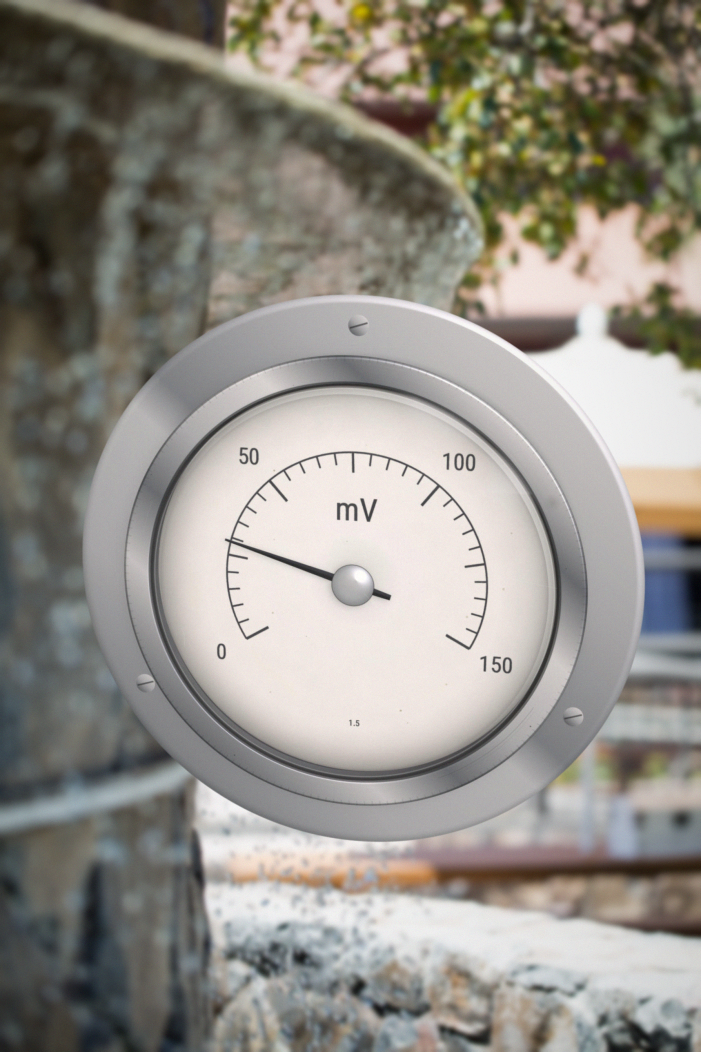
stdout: 30 (mV)
